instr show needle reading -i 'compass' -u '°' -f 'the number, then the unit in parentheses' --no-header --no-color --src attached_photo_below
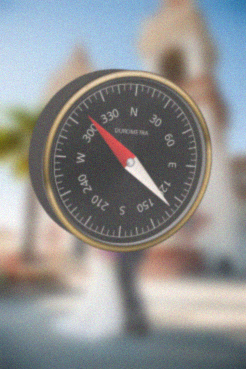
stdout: 310 (°)
